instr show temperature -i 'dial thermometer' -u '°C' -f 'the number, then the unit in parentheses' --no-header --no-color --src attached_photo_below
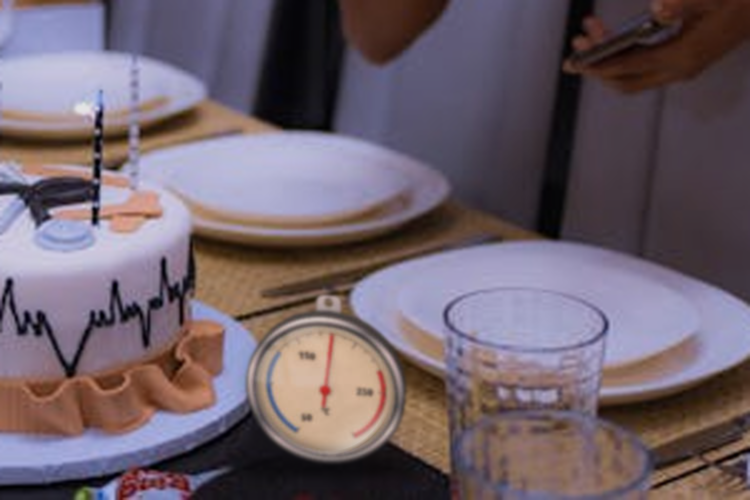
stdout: 180 (°C)
